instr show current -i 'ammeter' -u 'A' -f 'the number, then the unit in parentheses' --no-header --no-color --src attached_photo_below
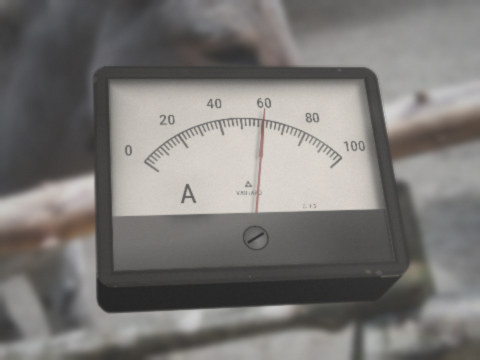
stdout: 60 (A)
